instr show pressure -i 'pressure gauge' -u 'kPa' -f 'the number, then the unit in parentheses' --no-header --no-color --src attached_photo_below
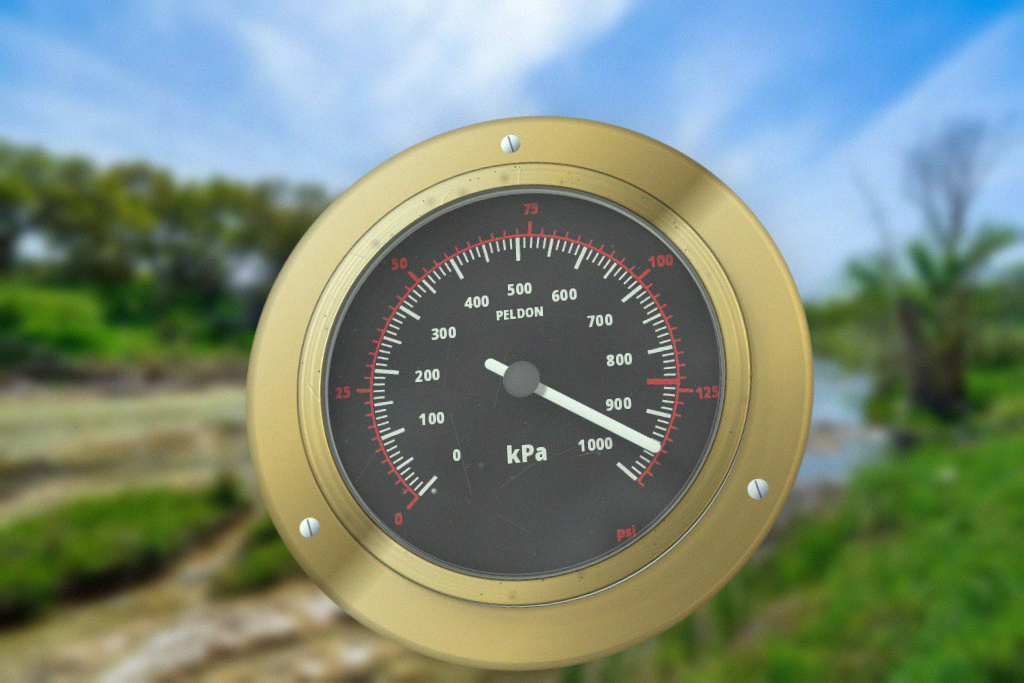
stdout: 950 (kPa)
